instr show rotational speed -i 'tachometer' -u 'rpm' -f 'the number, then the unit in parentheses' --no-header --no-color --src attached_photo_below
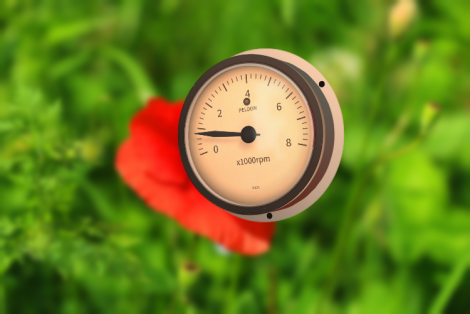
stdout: 800 (rpm)
